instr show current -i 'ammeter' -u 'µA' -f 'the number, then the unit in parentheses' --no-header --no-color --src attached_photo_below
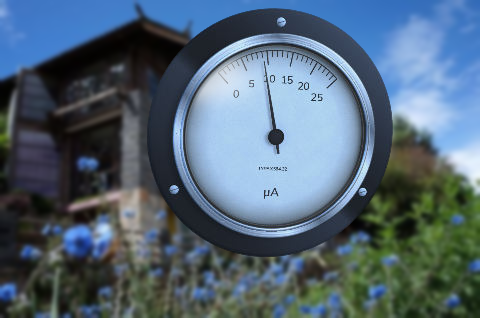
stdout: 9 (µA)
